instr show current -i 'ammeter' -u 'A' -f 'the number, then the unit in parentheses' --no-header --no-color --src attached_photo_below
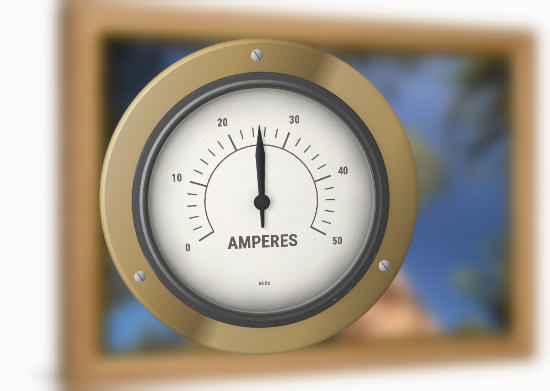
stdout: 25 (A)
